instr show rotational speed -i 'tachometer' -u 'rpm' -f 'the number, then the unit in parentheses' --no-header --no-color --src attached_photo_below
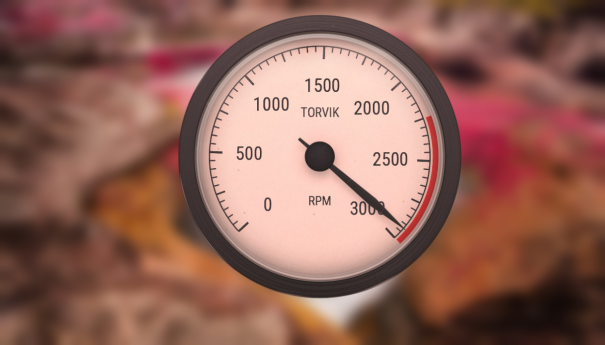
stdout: 2925 (rpm)
